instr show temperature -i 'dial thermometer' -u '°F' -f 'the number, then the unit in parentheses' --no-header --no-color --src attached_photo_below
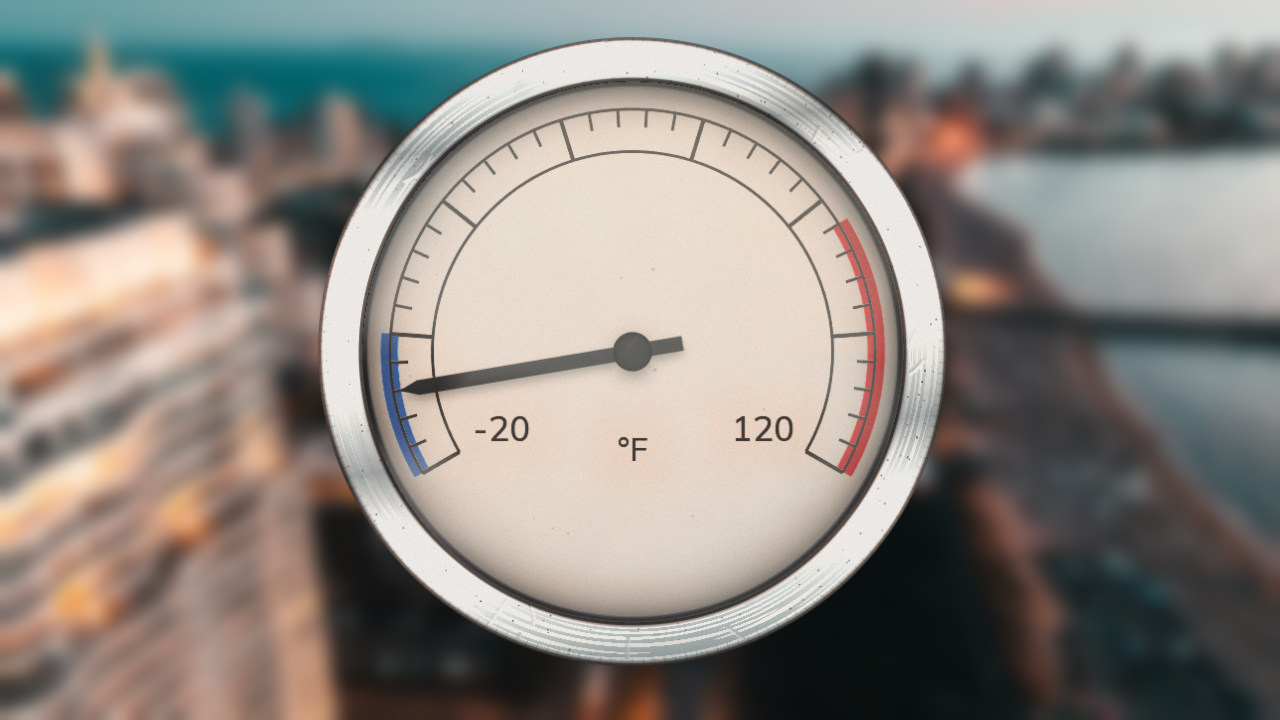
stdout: -8 (°F)
